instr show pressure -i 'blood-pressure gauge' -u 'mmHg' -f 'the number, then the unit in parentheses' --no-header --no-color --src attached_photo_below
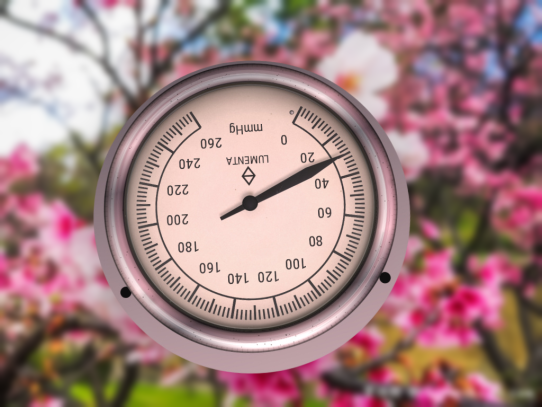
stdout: 30 (mmHg)
